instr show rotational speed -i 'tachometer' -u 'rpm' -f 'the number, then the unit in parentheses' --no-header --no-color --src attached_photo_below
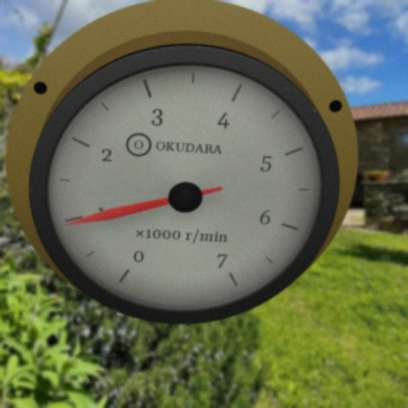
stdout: 1000 (rpm)
